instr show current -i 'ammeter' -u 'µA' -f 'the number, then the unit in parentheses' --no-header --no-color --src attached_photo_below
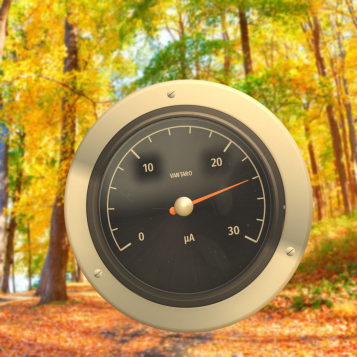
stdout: 24 (µA)
